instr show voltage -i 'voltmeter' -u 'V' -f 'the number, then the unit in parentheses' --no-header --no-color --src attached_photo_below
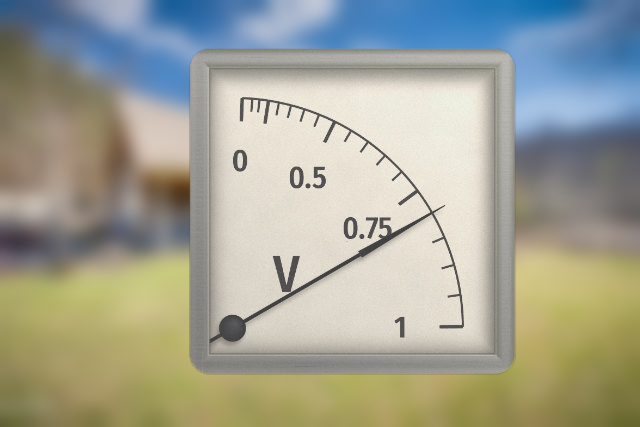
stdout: 0.8 (V)
